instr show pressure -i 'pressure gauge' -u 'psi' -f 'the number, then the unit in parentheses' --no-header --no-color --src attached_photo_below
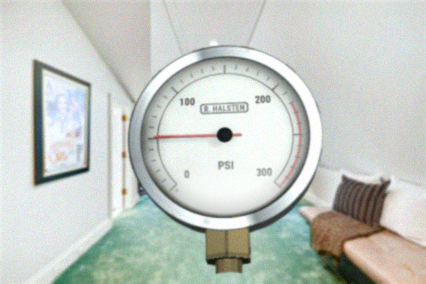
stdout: 50 (psi)
